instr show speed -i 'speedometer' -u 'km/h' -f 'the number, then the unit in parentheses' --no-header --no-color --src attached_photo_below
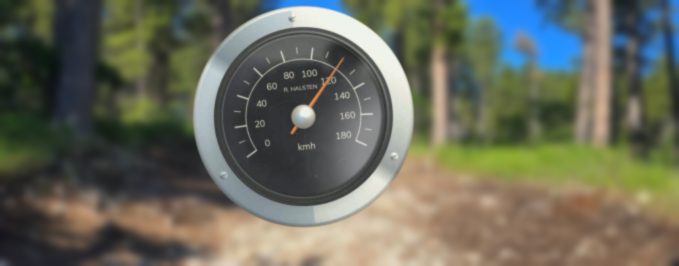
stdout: 120 (km/h)
